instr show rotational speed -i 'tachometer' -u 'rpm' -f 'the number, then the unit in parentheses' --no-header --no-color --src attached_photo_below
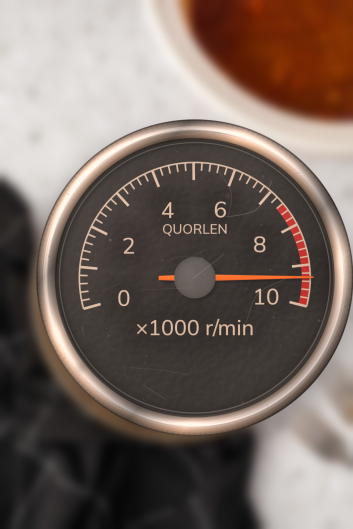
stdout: 9300 (rpm)
